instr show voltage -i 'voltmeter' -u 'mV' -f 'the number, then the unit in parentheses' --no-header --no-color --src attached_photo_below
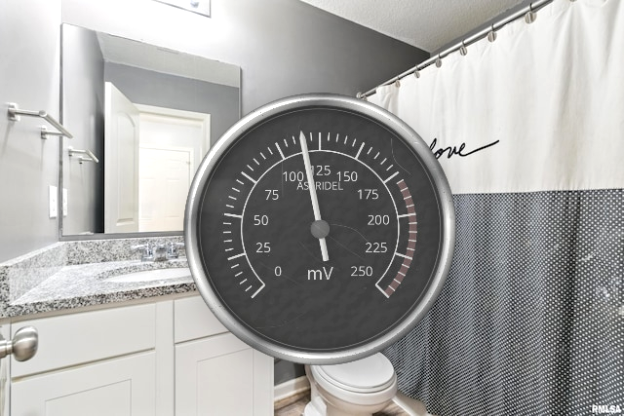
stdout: 115 (mV)
